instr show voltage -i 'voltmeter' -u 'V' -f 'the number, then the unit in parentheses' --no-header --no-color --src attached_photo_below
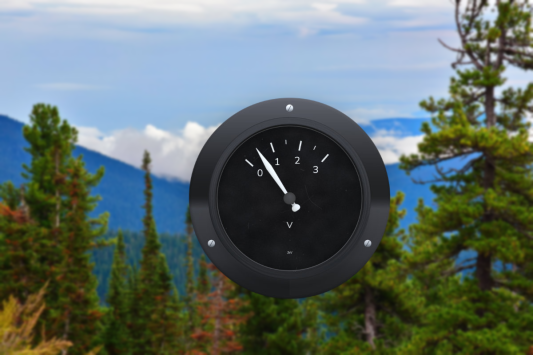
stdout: 0.5 (V)
